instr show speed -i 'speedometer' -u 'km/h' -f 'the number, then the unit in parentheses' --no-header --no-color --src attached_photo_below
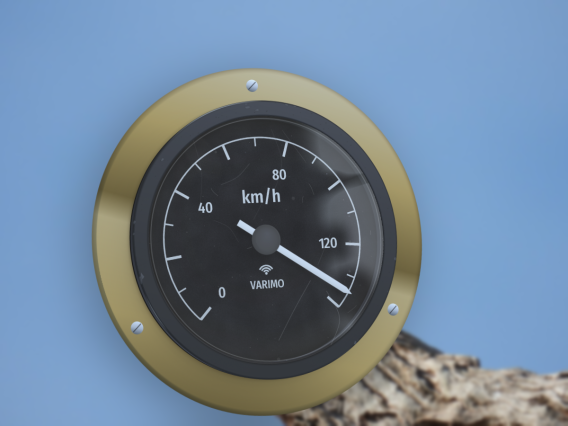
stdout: 135 (km/h)
